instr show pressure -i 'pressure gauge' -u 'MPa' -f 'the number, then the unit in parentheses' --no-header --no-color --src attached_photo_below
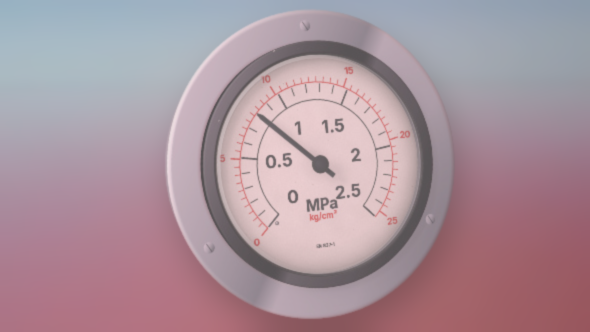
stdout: 0.8 (MPa)
